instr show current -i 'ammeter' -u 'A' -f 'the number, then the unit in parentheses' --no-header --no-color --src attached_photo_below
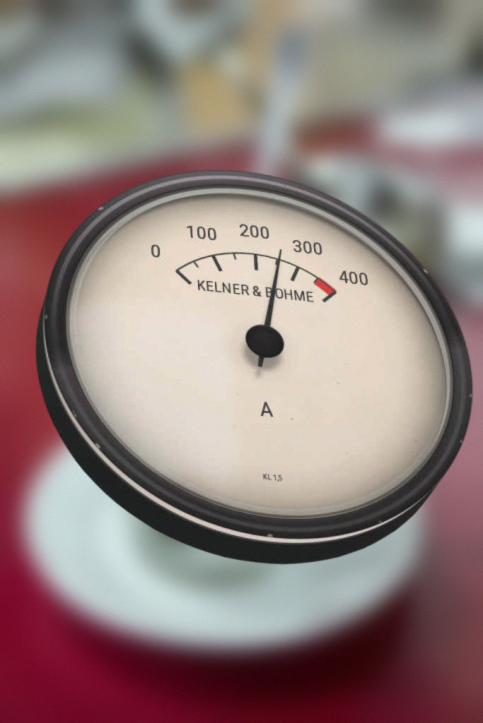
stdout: 250 (A)
